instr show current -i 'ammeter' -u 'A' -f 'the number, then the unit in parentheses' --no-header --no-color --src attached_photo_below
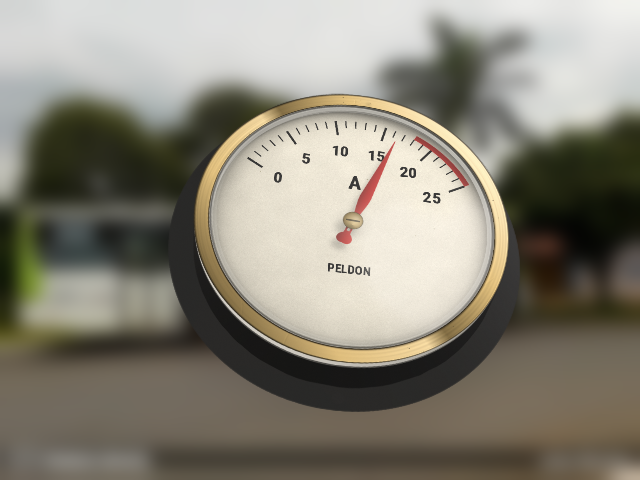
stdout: 16.5 (A)
